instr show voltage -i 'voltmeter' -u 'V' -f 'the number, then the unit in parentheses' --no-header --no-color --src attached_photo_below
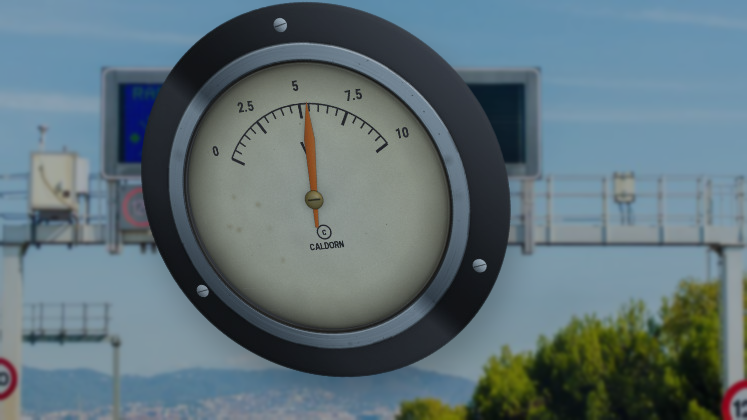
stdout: 5.5 (V)
